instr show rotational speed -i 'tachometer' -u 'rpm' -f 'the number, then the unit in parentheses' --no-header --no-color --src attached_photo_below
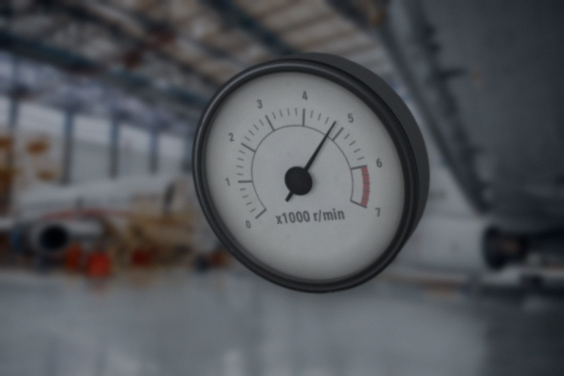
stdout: 4800 (rpm)
